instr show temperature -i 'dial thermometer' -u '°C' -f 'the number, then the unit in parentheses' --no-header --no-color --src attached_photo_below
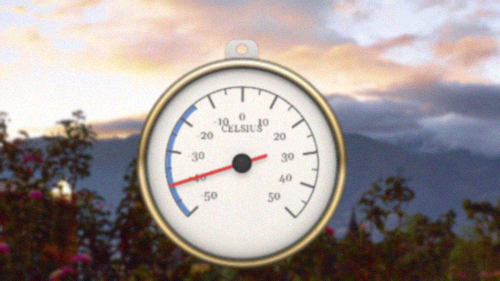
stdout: -40 (°C)
